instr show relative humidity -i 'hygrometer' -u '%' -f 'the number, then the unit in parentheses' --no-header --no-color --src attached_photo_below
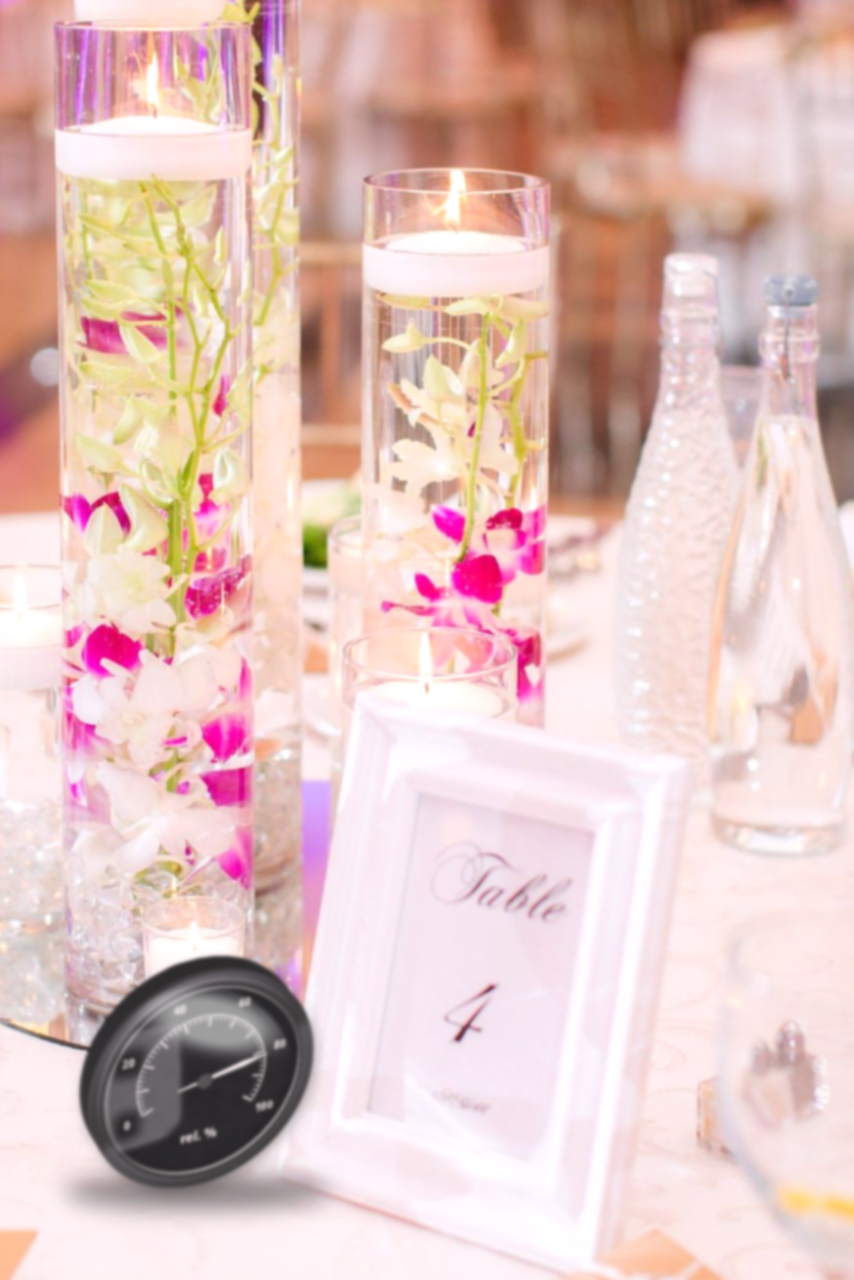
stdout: 80 (%)
